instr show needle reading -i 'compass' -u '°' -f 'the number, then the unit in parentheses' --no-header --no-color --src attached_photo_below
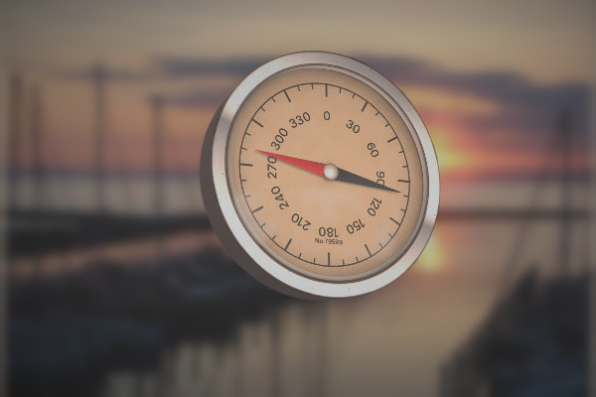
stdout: 280 (°)
